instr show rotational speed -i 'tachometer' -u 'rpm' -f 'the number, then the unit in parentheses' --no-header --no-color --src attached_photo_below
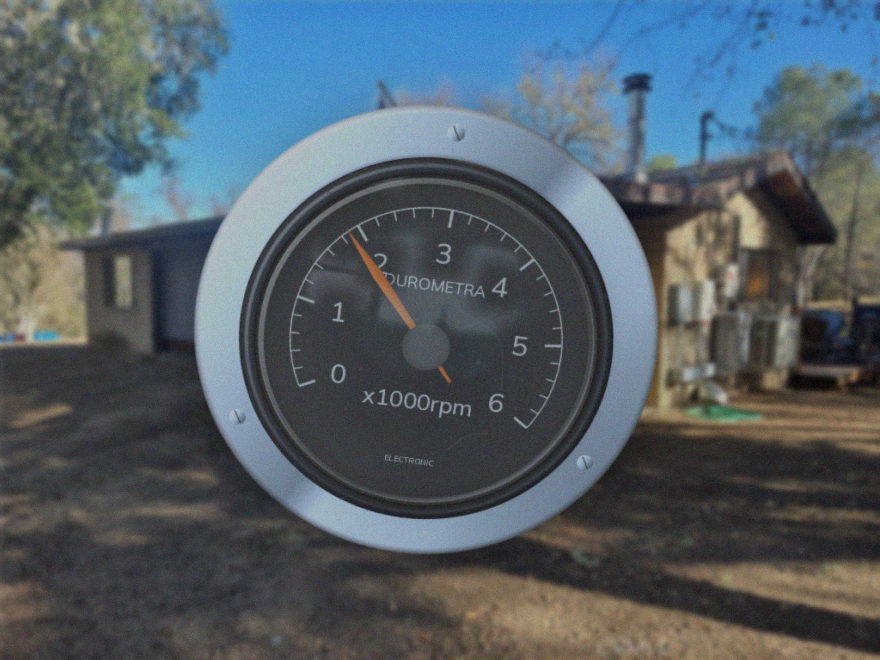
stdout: 1900 (rpm)
